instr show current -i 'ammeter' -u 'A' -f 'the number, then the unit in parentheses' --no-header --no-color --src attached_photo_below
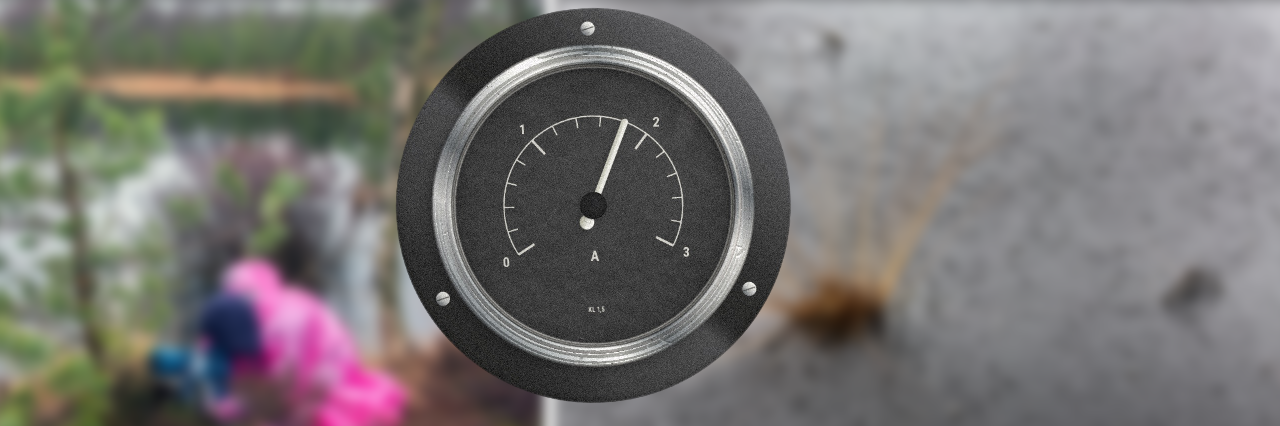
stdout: 1.8 (A)
